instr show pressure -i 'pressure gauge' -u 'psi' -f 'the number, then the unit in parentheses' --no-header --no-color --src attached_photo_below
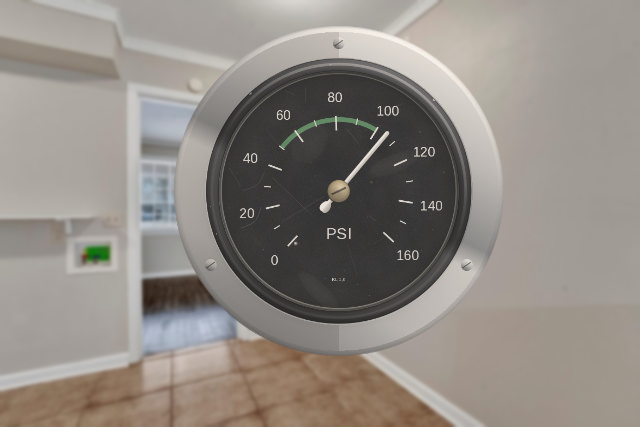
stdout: 105 (psi)
